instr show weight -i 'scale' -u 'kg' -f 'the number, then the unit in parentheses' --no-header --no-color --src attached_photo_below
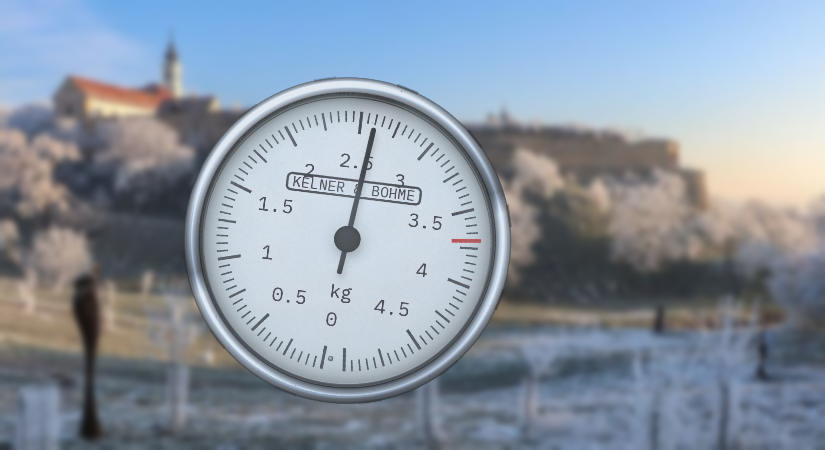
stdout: 2.6 (kg)
